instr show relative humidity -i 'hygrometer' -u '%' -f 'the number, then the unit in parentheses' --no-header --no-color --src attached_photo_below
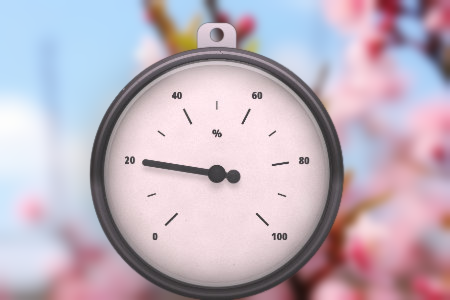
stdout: 20 (%)
